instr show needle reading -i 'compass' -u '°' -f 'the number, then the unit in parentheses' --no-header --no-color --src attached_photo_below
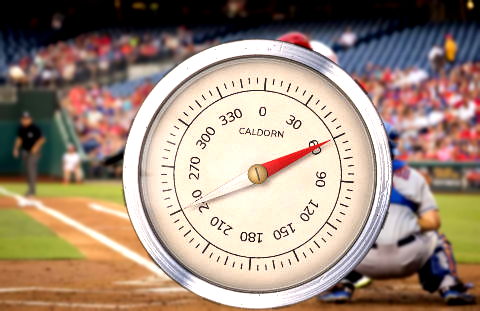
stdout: 60 (°)
